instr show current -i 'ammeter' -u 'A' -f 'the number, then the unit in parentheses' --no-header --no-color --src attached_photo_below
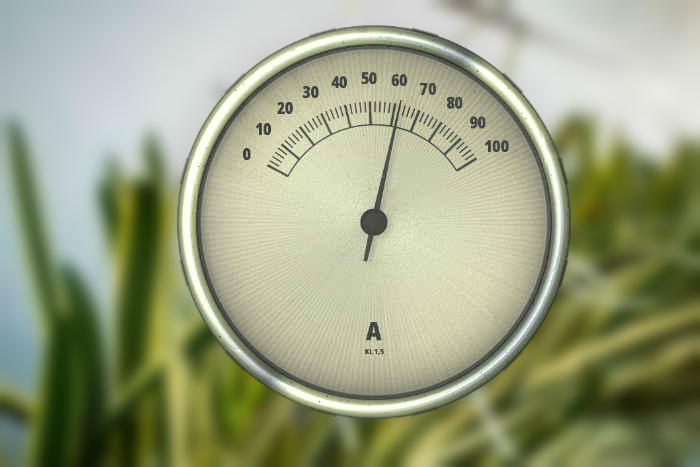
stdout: 62 (A)
